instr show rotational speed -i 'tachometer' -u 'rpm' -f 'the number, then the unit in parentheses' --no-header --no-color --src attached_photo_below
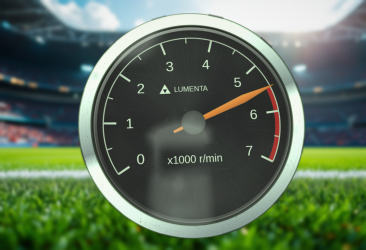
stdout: 5500 (rpm)
